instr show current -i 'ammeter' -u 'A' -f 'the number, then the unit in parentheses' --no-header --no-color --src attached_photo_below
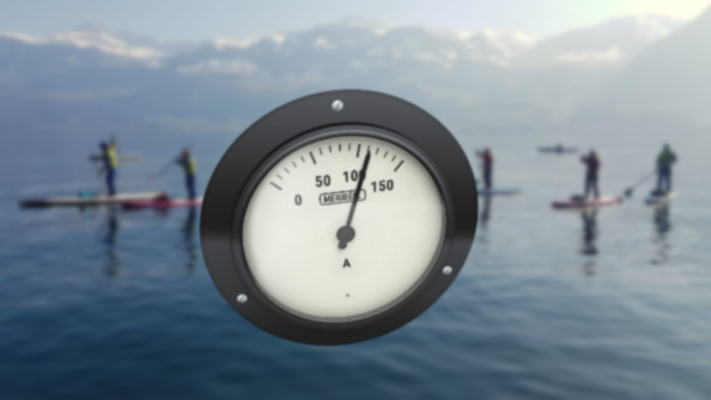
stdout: 110 (A)
